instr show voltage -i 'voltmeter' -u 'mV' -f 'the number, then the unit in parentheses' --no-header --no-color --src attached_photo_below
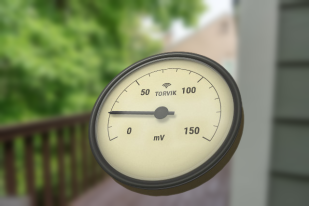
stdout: 20 (mV)
